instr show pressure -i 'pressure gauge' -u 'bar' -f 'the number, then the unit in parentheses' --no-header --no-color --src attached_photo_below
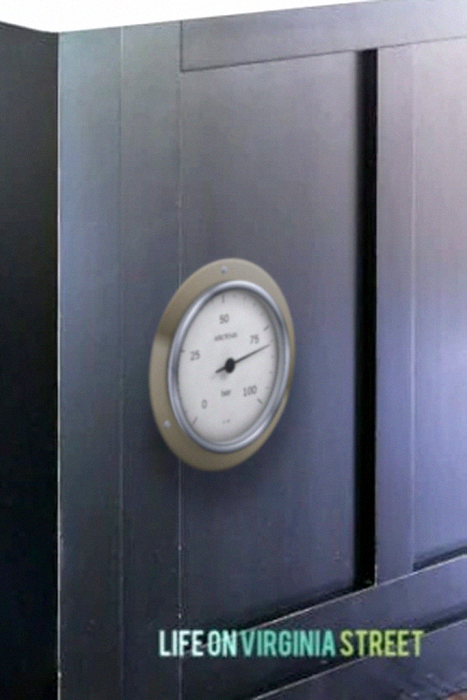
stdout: 80 (bar)
